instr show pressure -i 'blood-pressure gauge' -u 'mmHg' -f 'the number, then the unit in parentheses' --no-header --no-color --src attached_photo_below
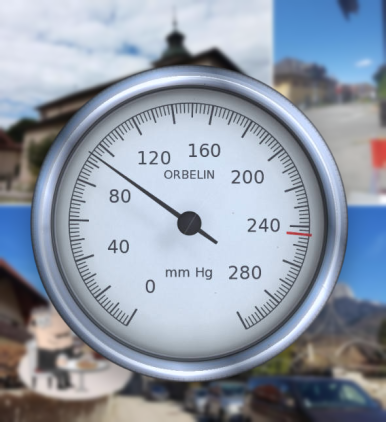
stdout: 94 (mmHg)
